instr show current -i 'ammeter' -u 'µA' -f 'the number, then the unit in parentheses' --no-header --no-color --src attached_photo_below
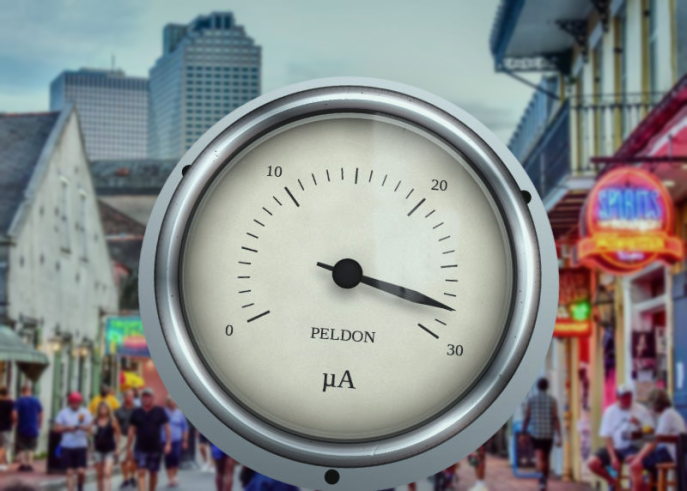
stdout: 28 (µA)
